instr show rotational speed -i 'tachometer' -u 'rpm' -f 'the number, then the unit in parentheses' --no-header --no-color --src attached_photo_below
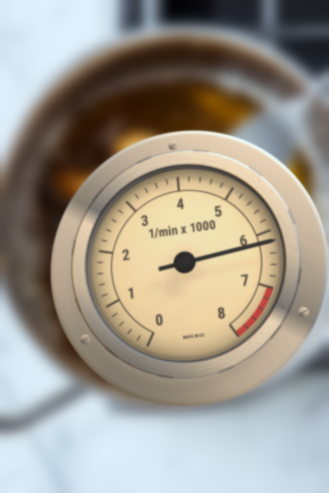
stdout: 6200 (rpm)
